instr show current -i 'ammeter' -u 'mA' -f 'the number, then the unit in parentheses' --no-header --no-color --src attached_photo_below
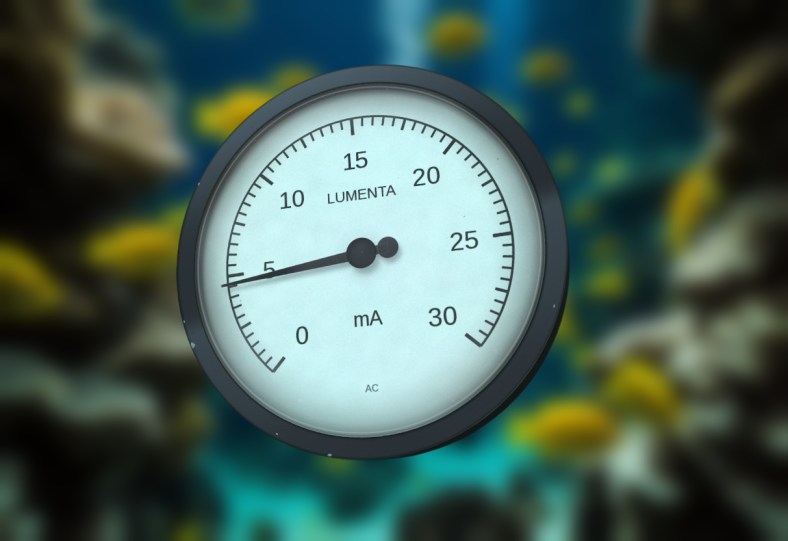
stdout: 4.5 (mA)
